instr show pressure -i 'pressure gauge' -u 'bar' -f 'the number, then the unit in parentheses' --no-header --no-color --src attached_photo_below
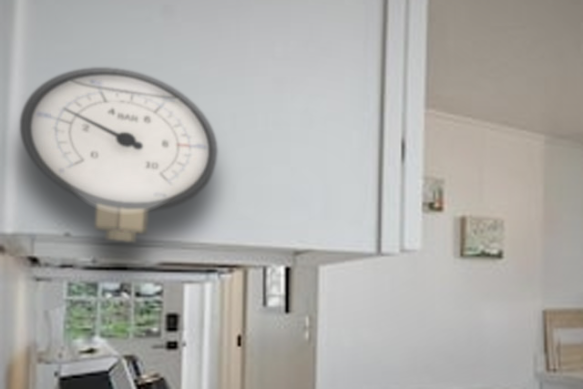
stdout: 2.5 (bar)
